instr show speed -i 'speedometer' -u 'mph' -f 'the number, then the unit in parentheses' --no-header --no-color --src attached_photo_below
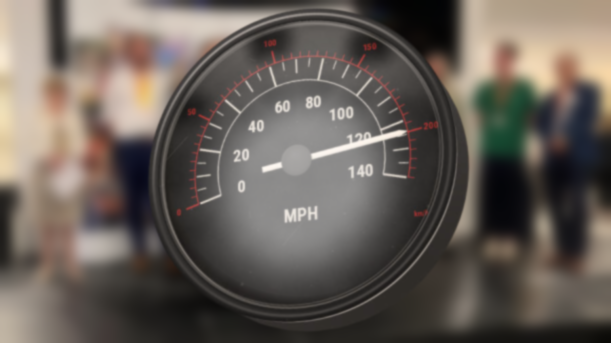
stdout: 125 (mph)
